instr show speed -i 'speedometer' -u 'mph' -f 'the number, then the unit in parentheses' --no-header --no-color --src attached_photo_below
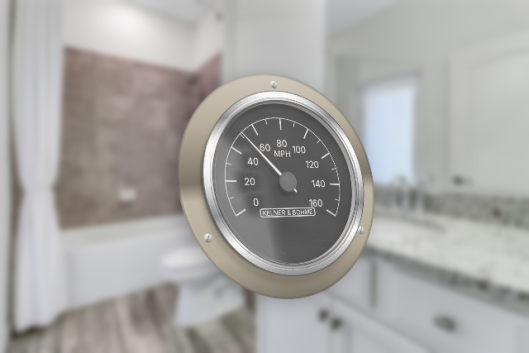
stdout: 50 (mph)
